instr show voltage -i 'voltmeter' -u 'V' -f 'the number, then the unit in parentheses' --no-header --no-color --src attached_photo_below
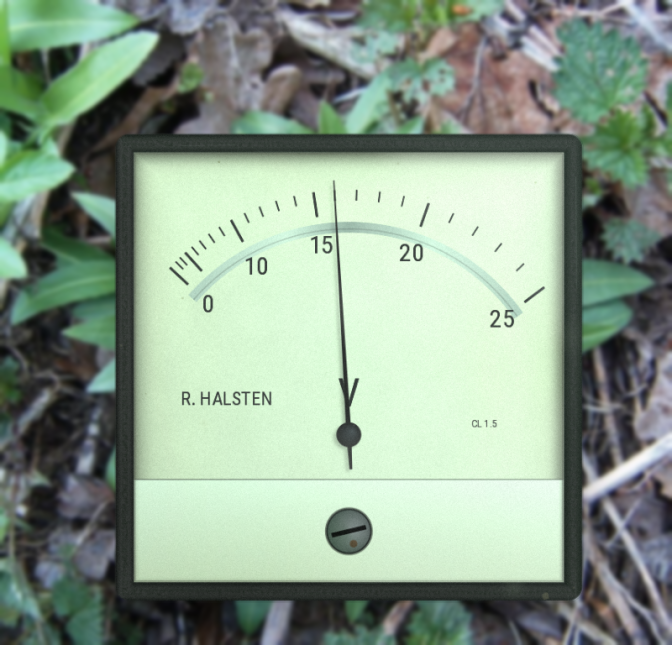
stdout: 16 (V)
